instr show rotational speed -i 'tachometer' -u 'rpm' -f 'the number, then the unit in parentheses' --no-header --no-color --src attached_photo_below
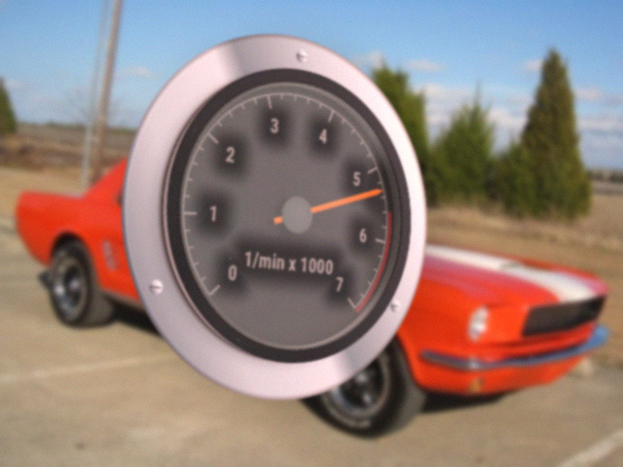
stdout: 5300 (rpm)
